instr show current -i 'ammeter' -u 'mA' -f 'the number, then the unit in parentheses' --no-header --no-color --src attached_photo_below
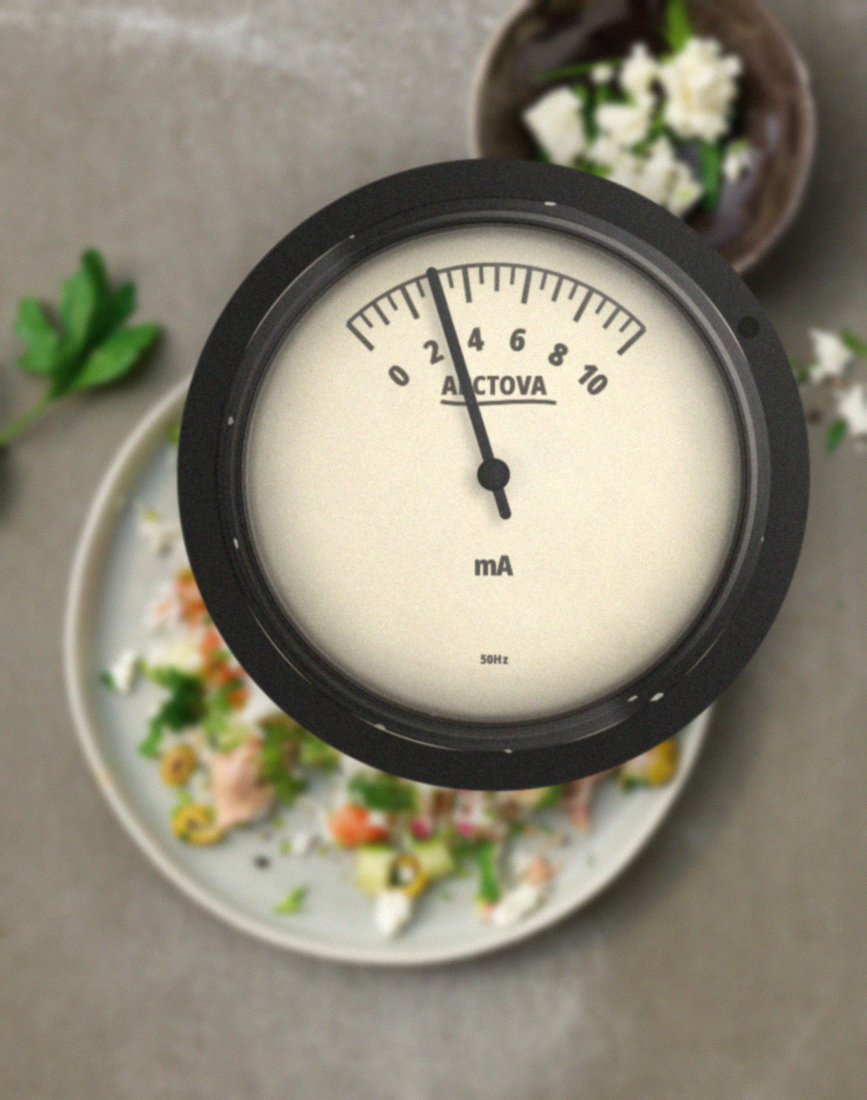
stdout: 3 (mA)
